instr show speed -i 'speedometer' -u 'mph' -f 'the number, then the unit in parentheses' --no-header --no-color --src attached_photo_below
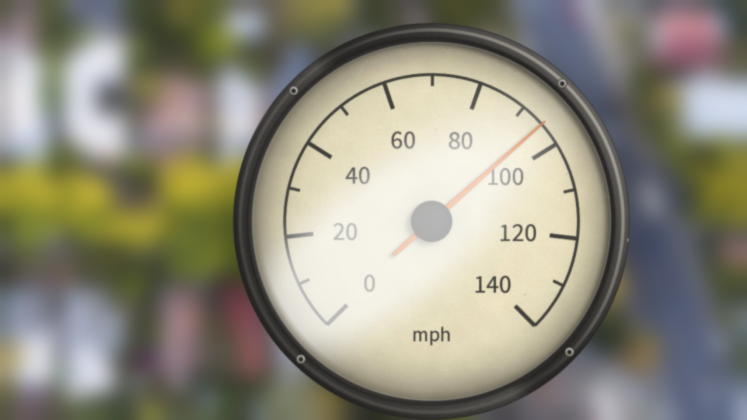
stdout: 95 (mph)
